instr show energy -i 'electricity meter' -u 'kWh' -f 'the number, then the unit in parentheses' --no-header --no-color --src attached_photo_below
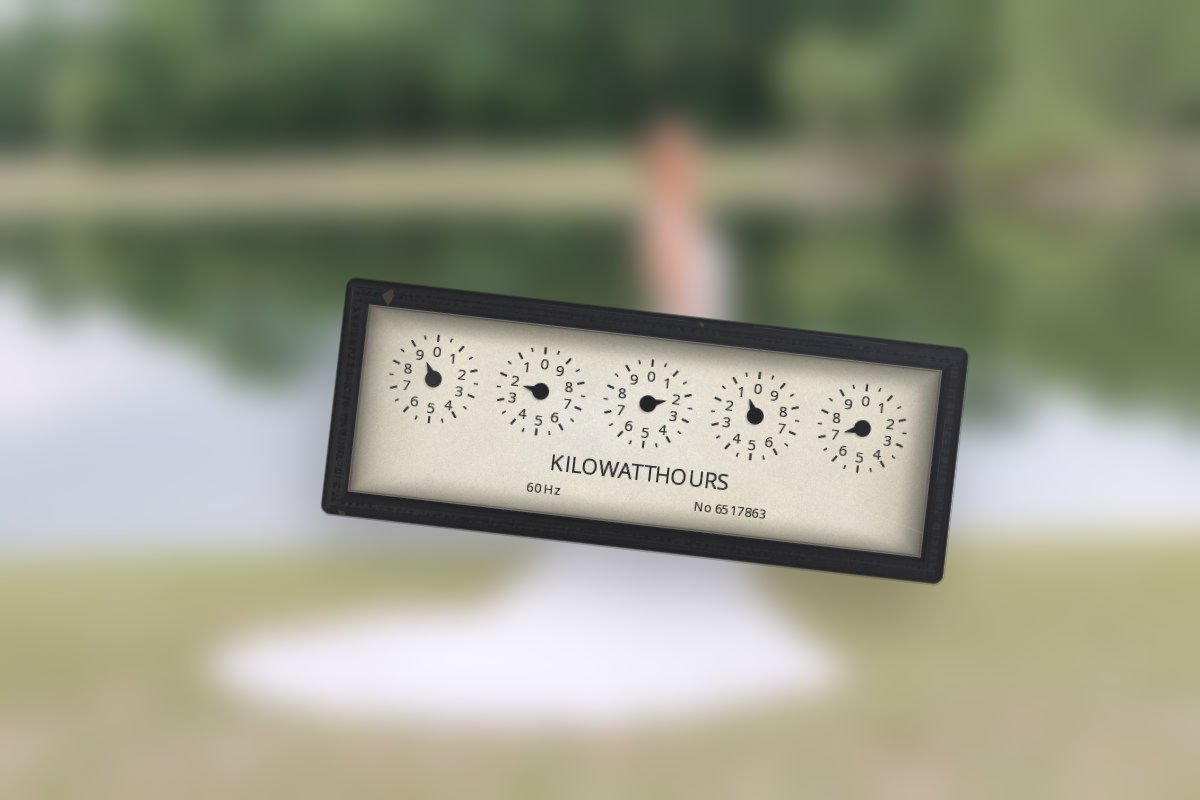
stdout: 92207 (kWh)
